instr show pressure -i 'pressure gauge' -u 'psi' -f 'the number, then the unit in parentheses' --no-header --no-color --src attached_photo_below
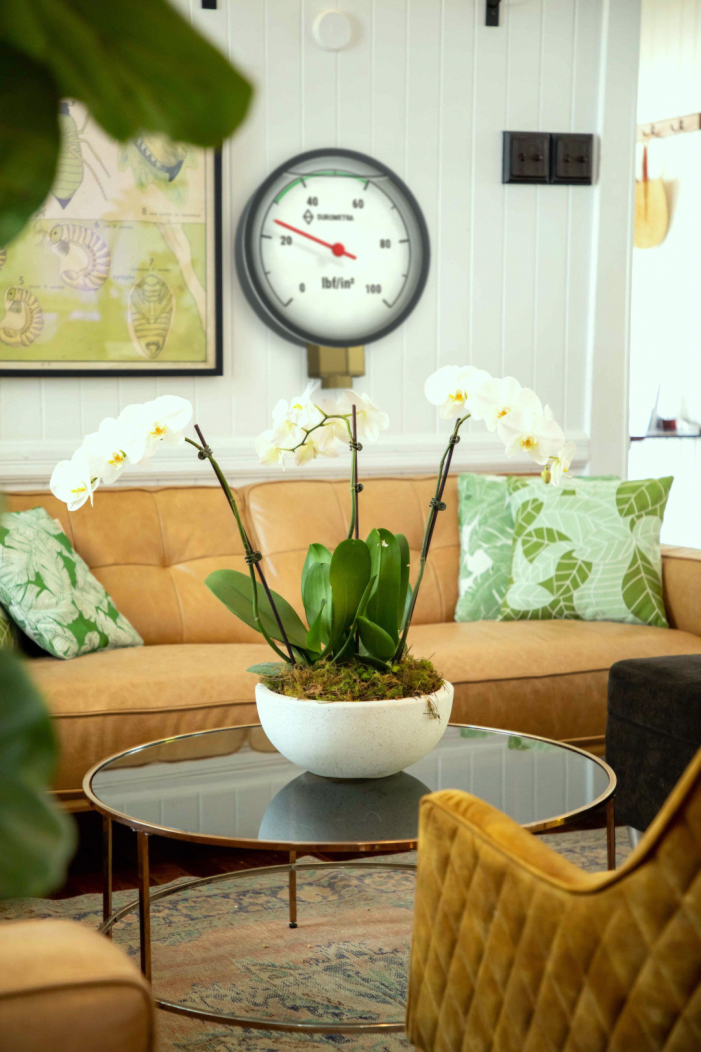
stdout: 25 (psi)
